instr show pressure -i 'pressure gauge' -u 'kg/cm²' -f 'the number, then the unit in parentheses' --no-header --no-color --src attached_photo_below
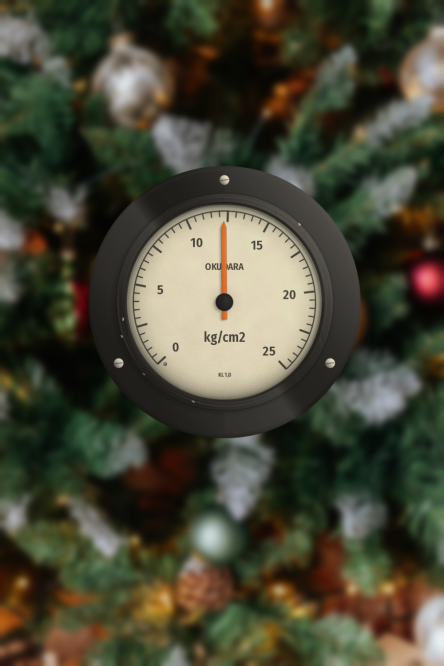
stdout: 12.25 (kg/cm²)
